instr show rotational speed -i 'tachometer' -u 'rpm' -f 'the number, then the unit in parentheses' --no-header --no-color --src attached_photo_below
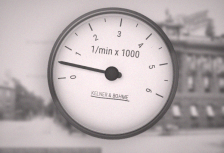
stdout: 500 (rpm)
